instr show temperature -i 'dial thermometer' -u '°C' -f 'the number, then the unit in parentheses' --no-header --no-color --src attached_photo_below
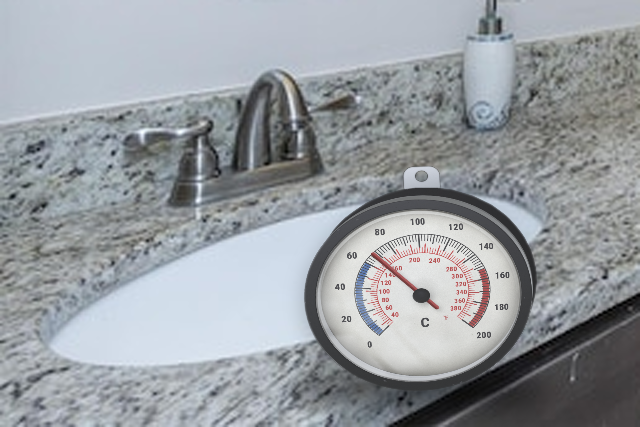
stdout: 70 (°C)
